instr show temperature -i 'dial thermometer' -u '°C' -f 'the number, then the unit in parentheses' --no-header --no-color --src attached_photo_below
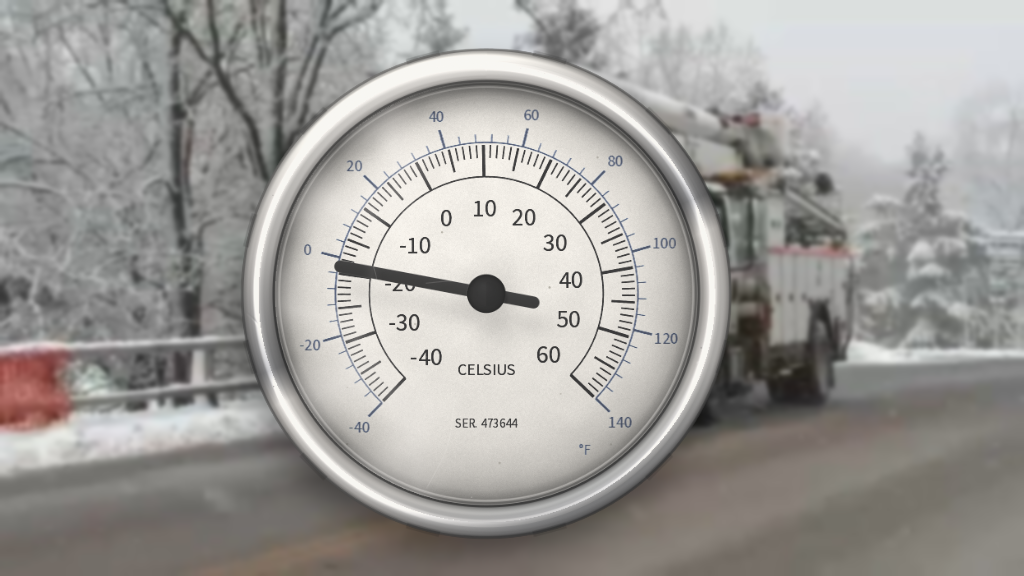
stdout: -19 (°C)
